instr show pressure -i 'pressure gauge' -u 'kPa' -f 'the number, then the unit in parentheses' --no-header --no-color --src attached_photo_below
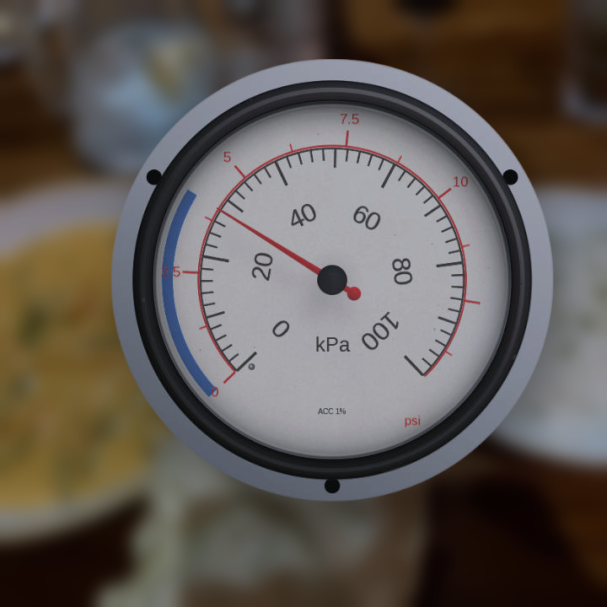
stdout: 28 (kPa)
